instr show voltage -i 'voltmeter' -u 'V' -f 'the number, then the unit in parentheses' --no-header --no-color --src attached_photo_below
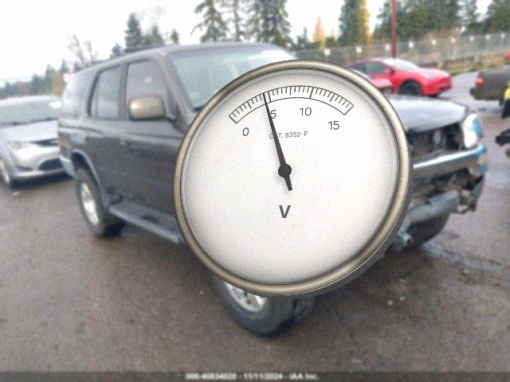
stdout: 4.5 (V)
